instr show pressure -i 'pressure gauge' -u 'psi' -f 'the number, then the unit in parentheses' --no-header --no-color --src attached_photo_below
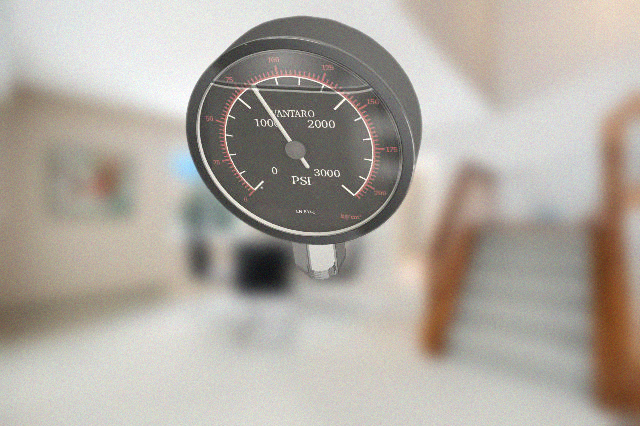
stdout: 1200 (psi)
